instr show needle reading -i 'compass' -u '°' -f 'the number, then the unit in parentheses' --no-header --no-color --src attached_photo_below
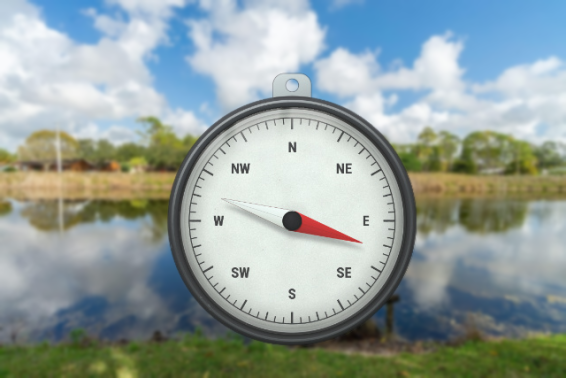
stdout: 107.5 (°)
